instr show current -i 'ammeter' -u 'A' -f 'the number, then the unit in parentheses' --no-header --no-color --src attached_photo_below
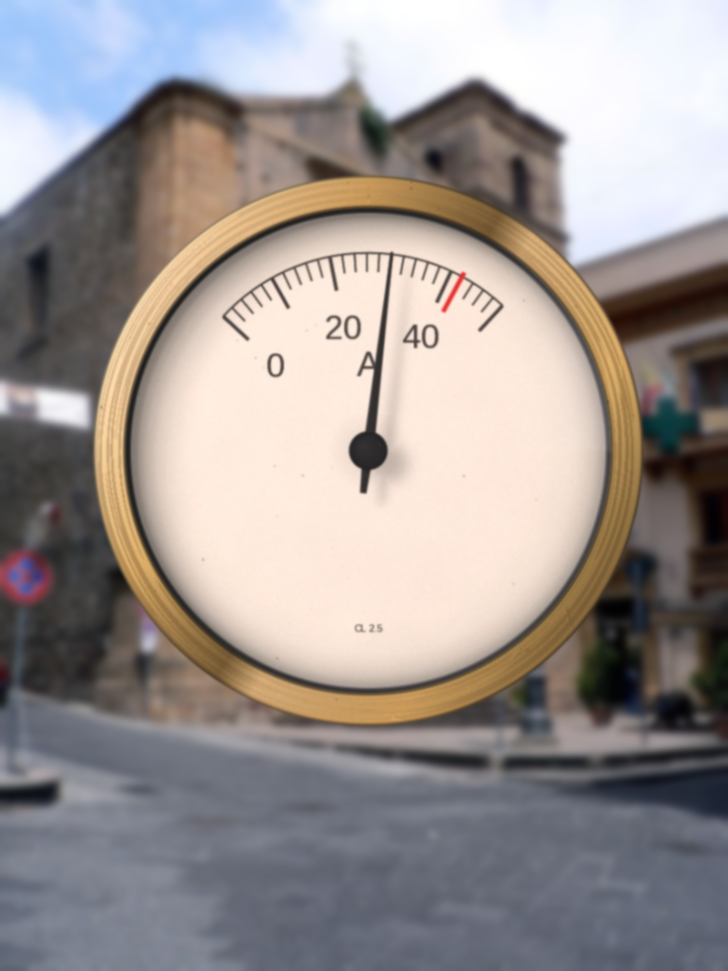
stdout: 30 (A)
